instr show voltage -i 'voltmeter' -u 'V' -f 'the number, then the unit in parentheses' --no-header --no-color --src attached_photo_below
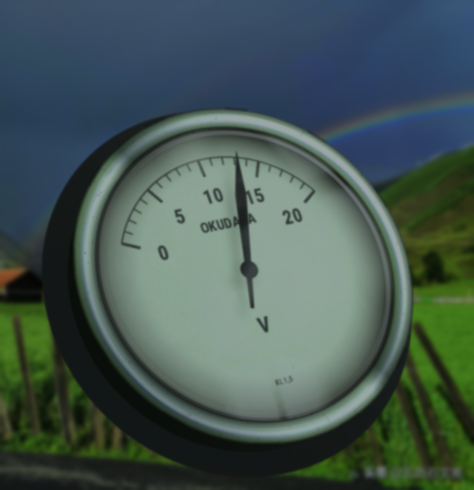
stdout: 13 (V)
